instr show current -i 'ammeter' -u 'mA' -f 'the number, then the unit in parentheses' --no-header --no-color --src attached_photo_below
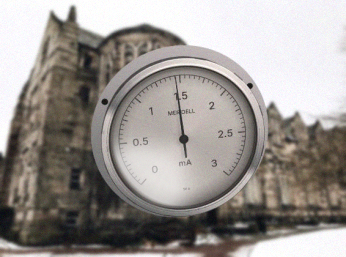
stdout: 1.45 (mA)
